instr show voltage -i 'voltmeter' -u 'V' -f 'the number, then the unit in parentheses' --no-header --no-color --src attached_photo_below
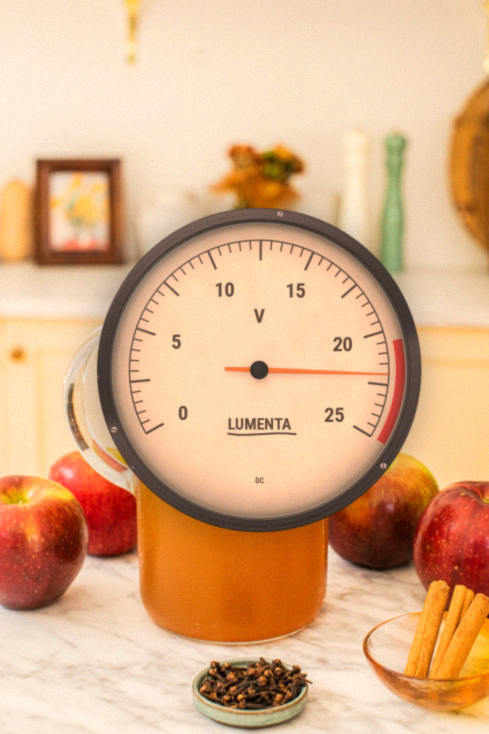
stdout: 22 (V)
